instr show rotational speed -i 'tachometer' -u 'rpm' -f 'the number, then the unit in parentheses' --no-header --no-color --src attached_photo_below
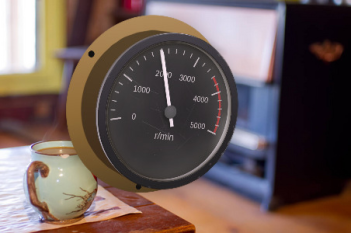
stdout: 2000 (rpm)
